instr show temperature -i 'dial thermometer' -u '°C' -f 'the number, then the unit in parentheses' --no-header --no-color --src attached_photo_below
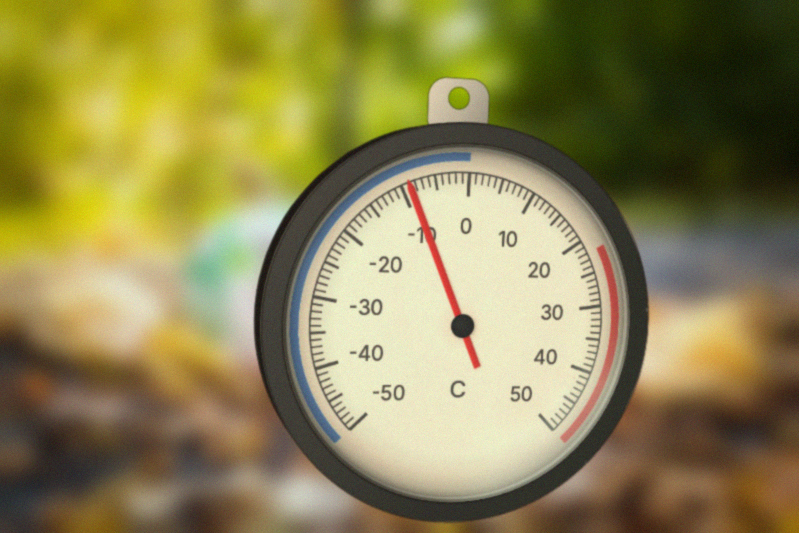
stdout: -9 (°C)
